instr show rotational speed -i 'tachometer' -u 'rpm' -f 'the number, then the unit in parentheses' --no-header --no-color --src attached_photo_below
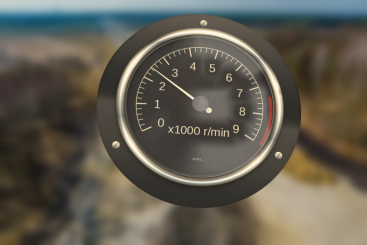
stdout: 2400 (rpm)
